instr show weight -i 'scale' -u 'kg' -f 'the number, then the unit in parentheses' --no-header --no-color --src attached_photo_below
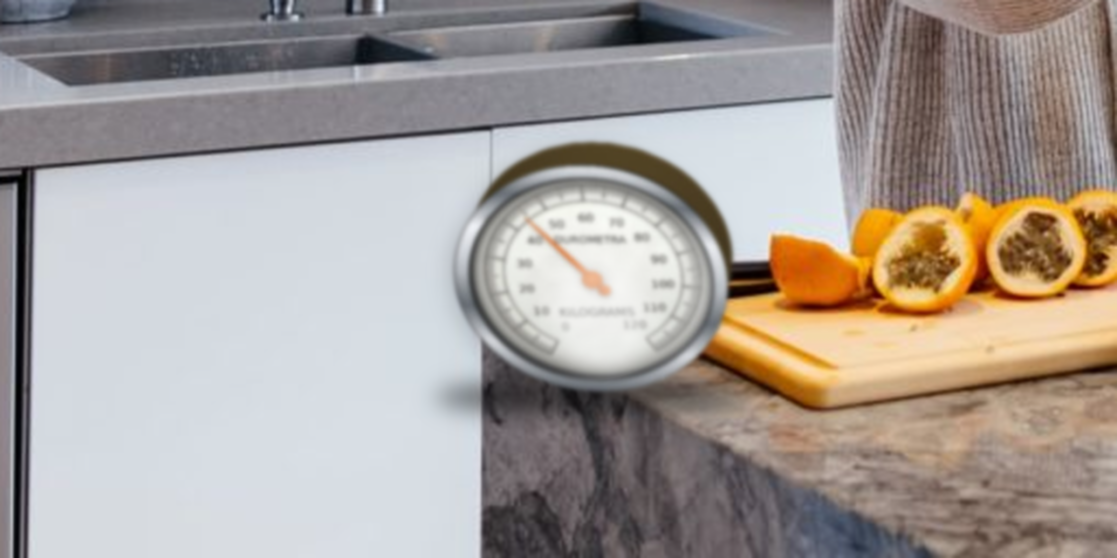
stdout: 45 (kg)
